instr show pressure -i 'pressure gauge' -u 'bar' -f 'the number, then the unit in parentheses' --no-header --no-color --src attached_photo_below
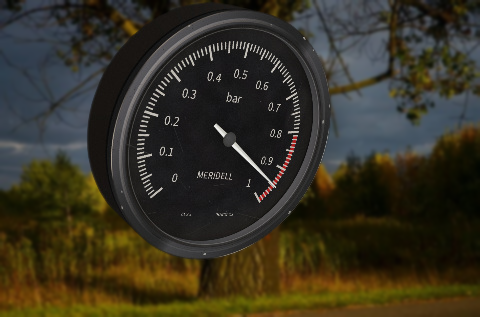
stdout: 0.95 (bar)
